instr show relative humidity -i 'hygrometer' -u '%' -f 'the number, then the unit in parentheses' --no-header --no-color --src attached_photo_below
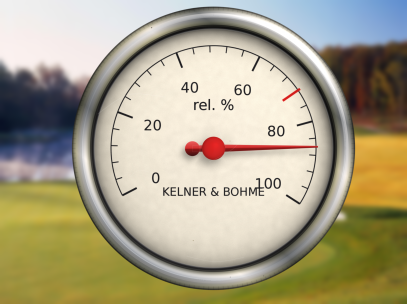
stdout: 86 (%)
